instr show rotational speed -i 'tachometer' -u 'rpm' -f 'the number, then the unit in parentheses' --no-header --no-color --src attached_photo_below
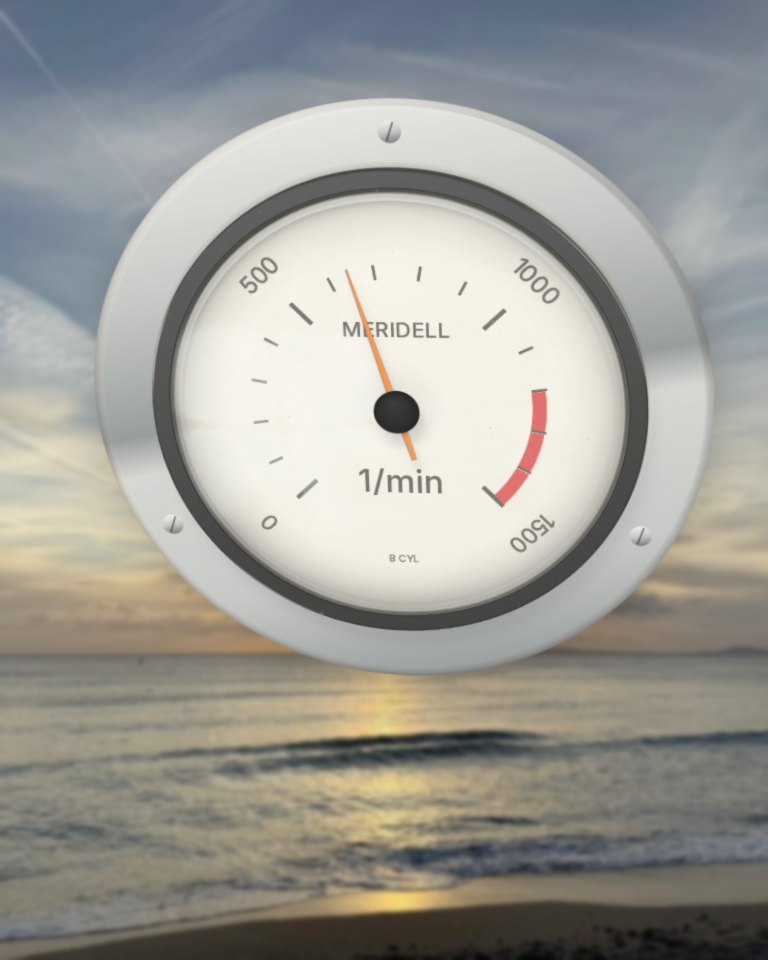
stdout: 650 (rpm)
